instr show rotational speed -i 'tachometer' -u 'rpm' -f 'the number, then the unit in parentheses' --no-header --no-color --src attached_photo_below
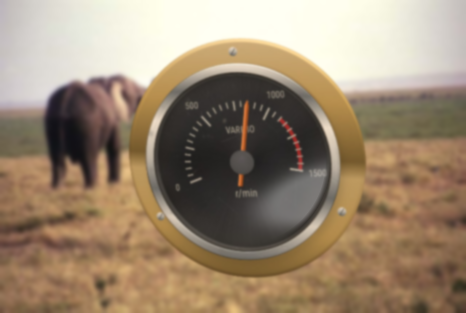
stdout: 850 (rpm)
